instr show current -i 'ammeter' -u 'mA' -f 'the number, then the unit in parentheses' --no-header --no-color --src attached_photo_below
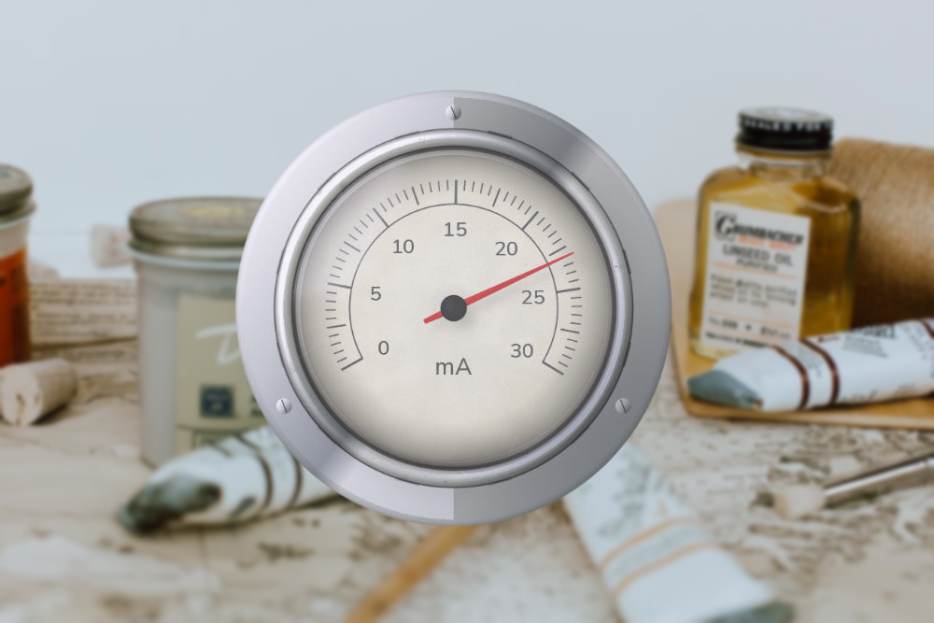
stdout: 23 (mA)
